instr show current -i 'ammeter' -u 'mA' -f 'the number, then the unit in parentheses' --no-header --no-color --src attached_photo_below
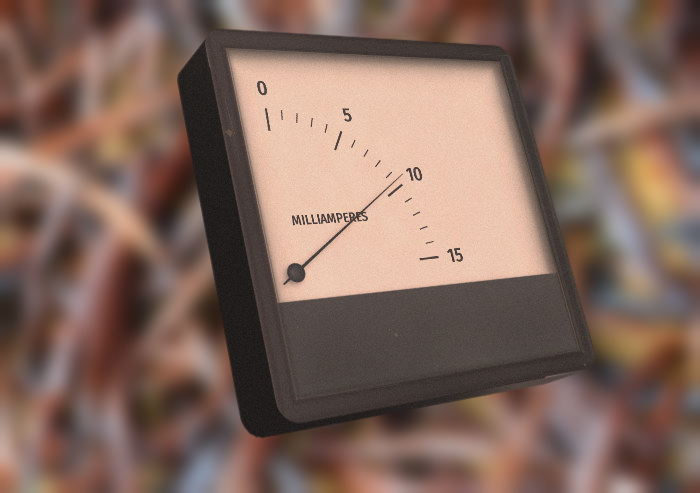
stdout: 9.5 (mA)
